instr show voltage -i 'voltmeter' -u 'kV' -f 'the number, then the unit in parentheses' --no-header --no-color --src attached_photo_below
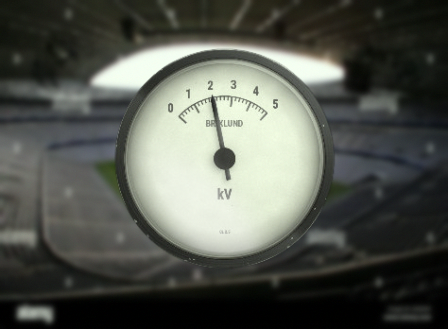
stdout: 2 (kV)
